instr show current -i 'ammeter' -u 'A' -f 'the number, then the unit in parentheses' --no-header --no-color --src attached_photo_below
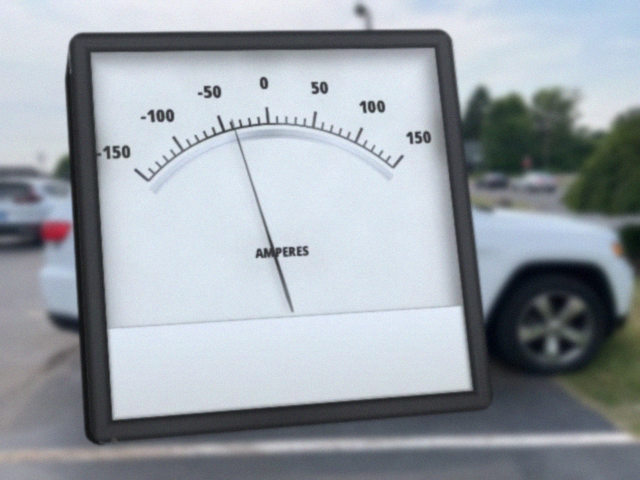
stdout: -40 (A)
